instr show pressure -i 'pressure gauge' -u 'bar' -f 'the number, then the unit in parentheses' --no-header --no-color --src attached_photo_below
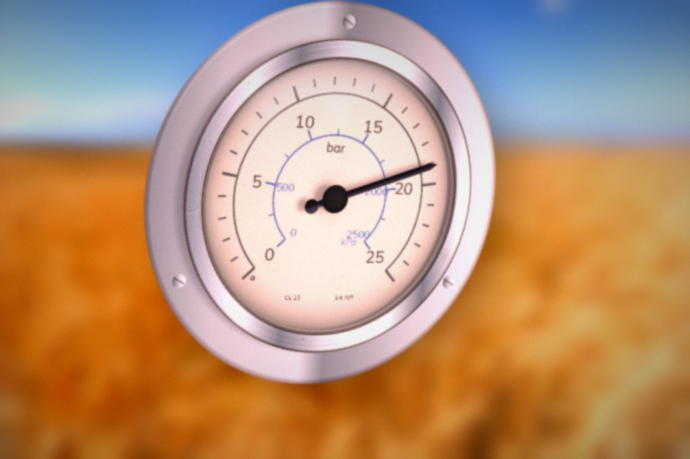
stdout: 19 (bar)
